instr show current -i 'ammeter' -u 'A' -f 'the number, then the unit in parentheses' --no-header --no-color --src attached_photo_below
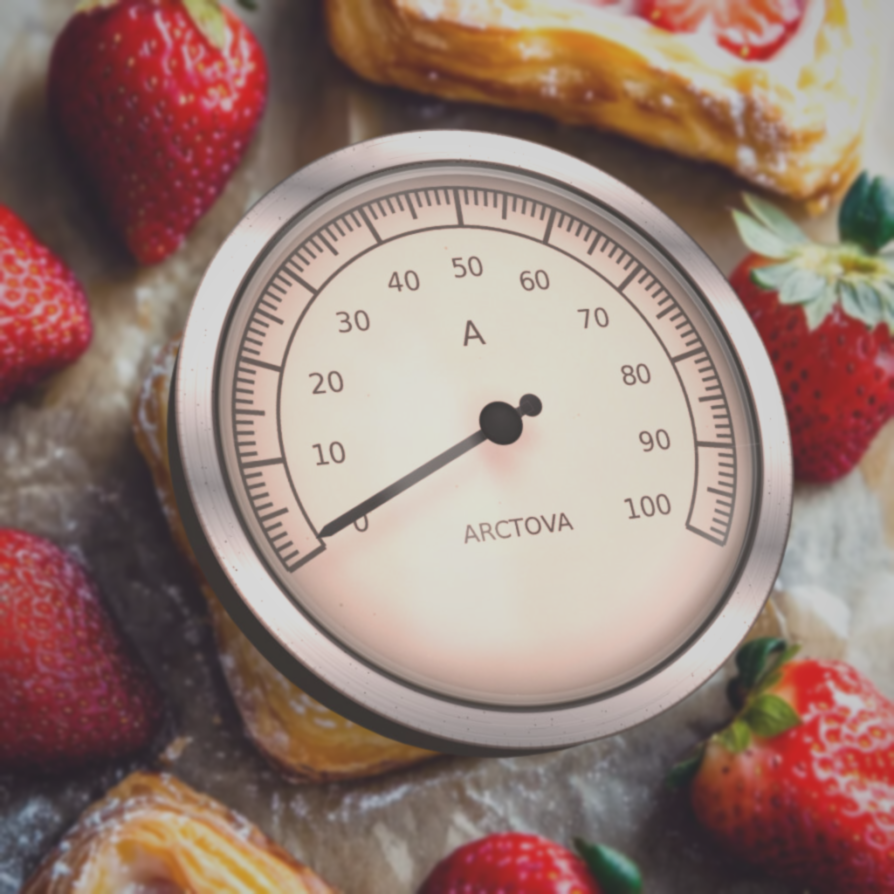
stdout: 1 (A)
